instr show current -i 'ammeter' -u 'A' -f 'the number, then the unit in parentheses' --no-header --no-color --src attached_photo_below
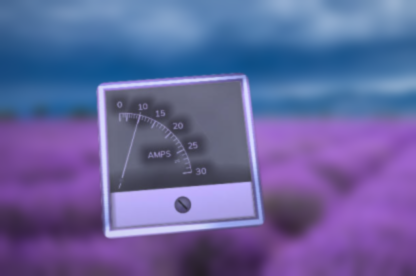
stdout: 10 (A)
